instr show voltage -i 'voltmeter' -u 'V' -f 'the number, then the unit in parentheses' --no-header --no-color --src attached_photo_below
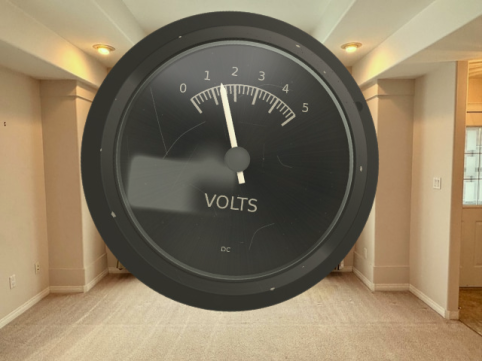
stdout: 1.4 (V)
